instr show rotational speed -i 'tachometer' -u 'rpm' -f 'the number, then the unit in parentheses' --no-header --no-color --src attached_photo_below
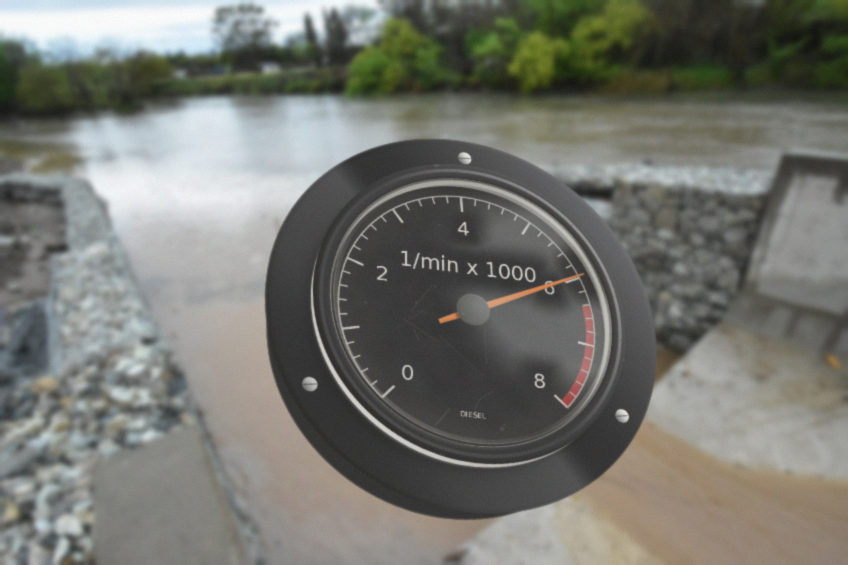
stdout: 6000 (rpm)
